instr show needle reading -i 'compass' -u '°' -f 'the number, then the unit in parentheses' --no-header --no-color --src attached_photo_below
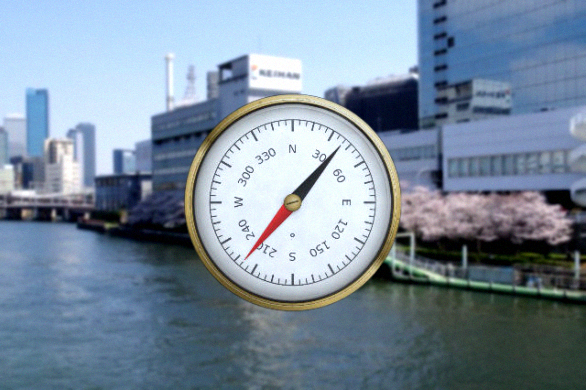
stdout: 220 (°)
